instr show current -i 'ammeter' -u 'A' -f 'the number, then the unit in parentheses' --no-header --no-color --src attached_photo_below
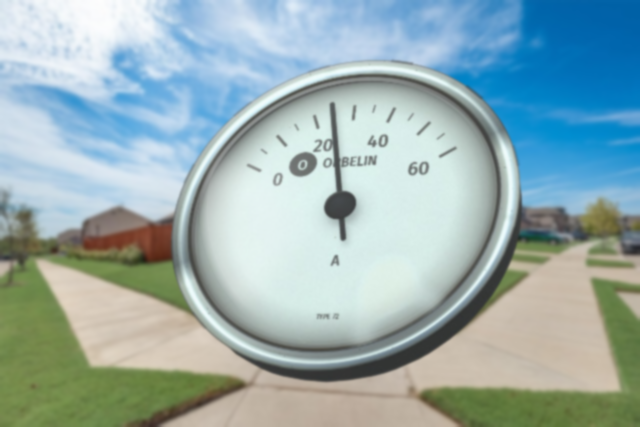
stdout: 25 (A)
